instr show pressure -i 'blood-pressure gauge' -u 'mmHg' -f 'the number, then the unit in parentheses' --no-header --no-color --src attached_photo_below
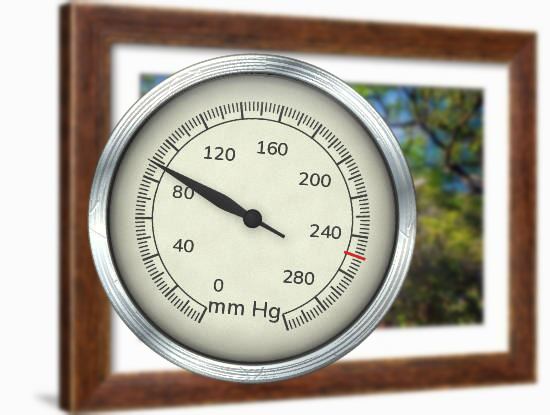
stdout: 88 (mmHg)
